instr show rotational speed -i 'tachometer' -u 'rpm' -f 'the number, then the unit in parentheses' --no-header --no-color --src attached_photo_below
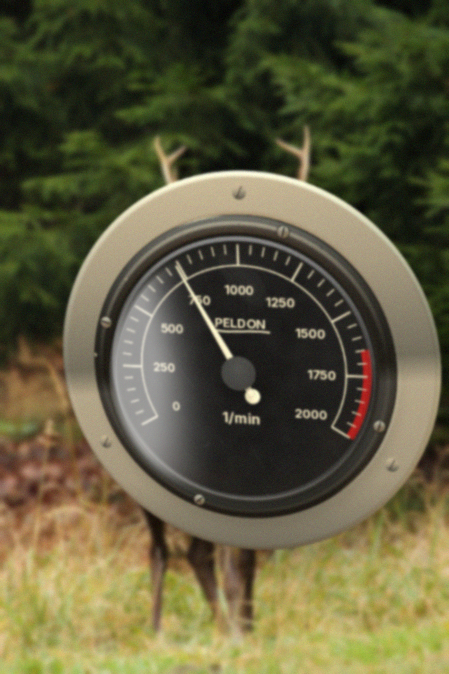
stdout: 750 (rpm)
